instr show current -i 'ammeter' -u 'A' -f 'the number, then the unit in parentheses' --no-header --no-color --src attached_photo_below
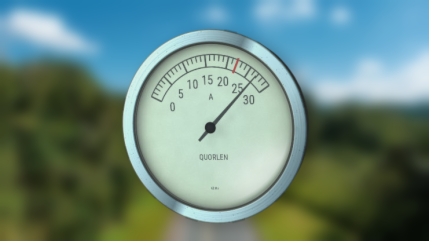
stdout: 27 (A)
